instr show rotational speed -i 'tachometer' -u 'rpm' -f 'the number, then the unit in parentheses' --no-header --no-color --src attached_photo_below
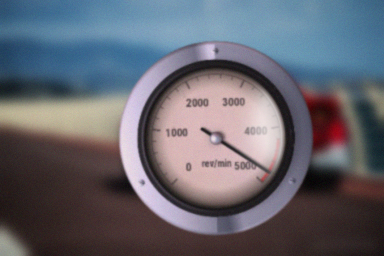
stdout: 4800 (rpm)
